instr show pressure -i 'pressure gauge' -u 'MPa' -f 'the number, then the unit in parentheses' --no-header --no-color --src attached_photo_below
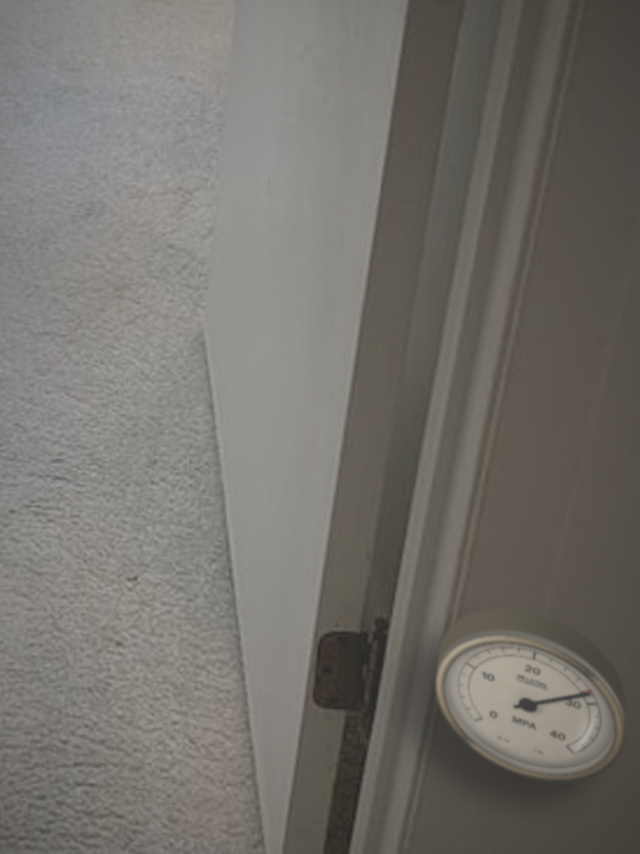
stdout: 28 (MPa)
